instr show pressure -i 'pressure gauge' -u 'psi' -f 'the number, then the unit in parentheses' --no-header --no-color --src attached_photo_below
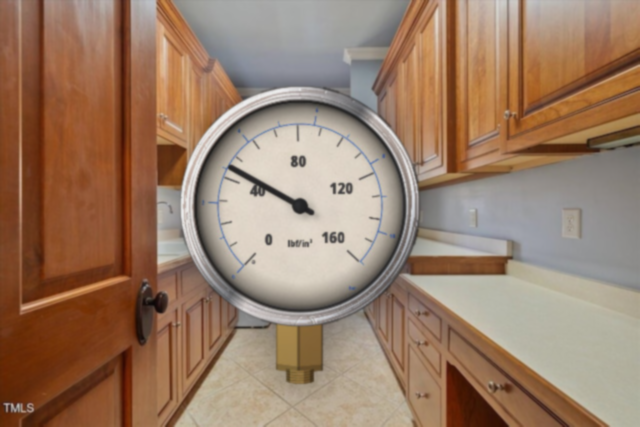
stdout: 45 (psi)
